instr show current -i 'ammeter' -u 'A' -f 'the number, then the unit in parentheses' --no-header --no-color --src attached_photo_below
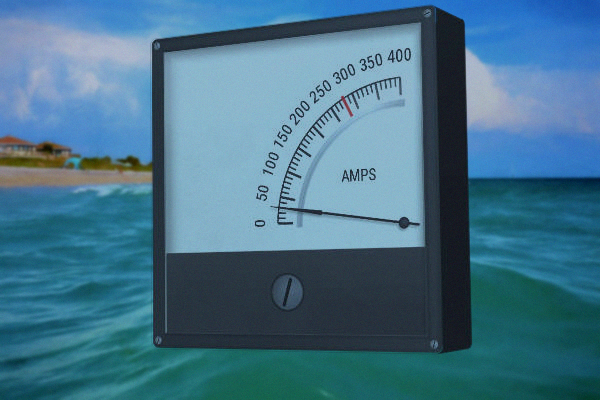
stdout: 30 (A)
